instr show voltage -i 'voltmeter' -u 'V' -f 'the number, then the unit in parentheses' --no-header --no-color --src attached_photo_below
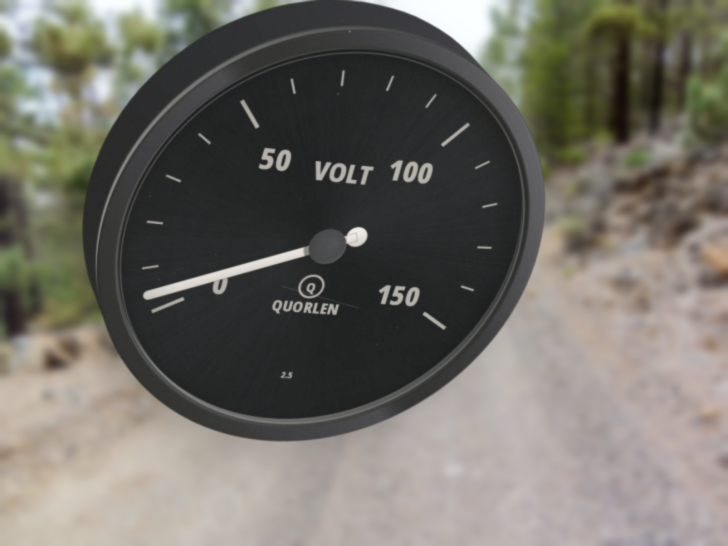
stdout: 5 (V)
